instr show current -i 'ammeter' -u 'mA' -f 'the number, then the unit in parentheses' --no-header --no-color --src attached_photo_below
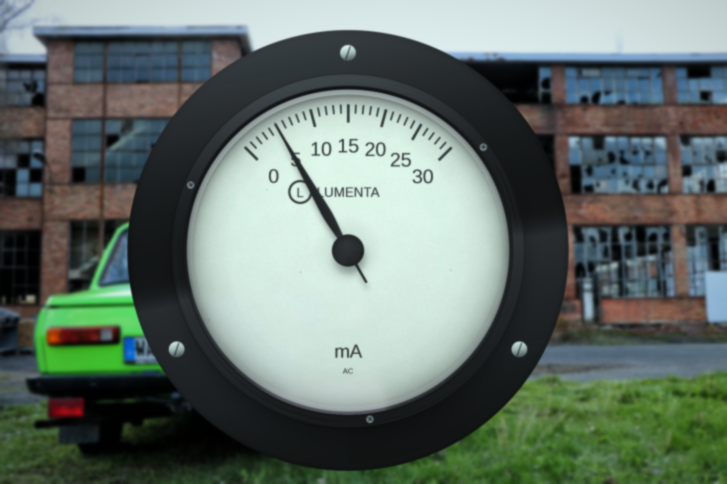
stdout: 5 (mA)
